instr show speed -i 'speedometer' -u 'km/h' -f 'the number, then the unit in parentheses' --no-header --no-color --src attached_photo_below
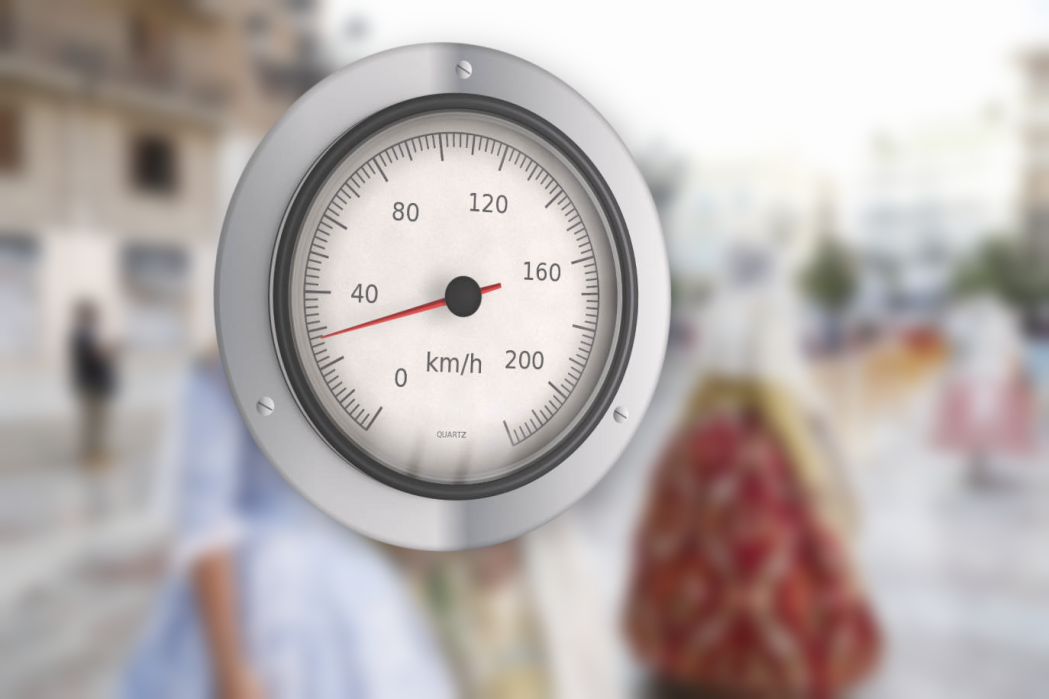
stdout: 28 (km/h)
